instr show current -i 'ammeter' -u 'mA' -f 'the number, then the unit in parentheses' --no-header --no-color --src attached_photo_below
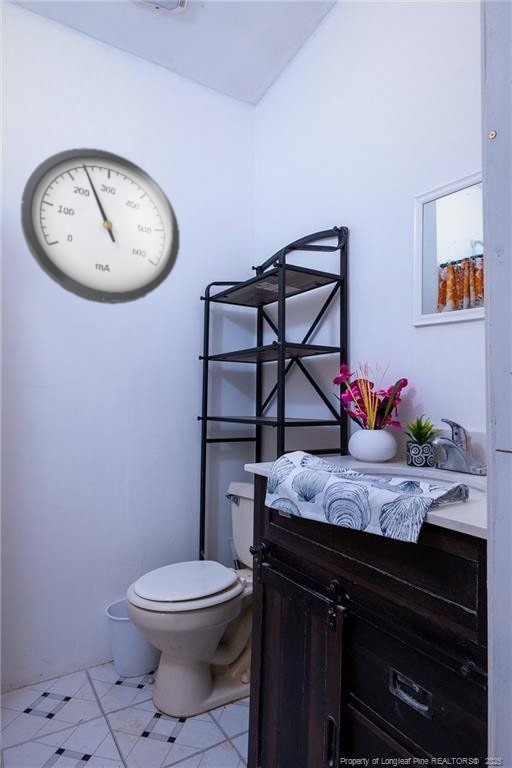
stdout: 240 (mA)
